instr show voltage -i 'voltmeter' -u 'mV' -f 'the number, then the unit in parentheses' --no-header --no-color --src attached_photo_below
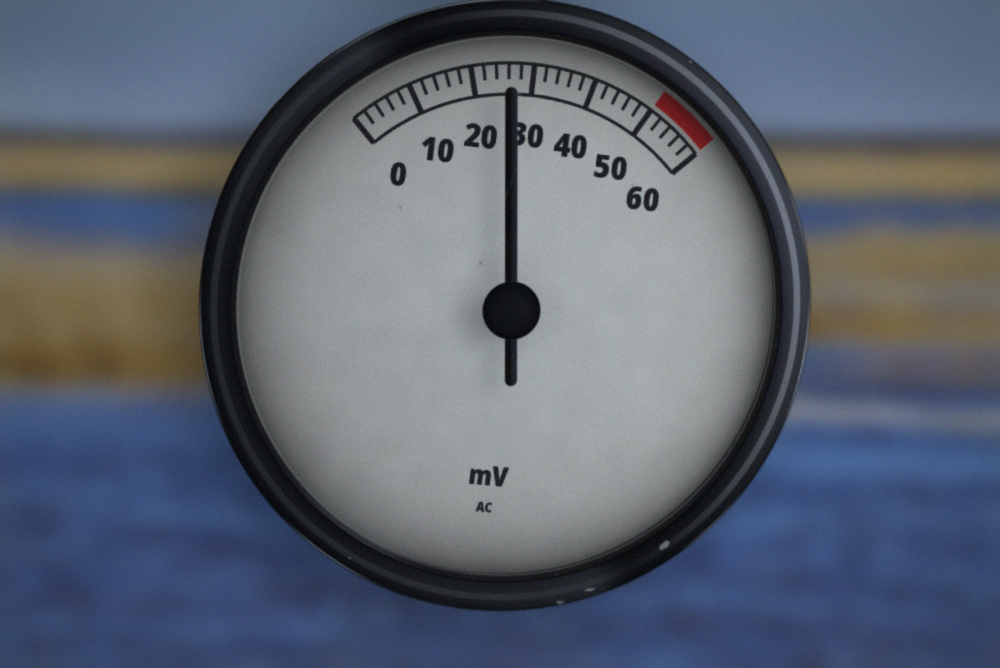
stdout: 26 (mV)
